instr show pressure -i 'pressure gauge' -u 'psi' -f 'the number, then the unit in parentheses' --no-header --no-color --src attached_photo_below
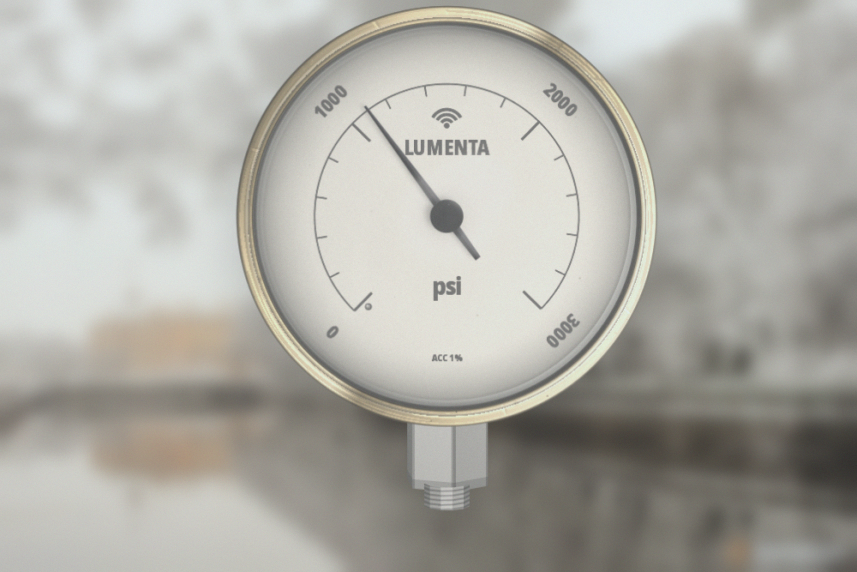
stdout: 1100 (psi)
